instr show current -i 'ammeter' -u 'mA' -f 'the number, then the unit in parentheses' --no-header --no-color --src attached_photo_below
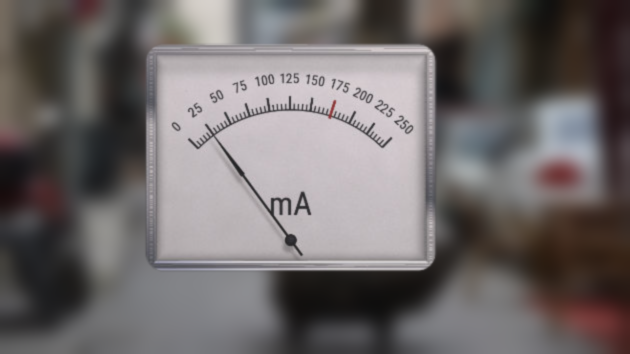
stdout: 25 (mA)
